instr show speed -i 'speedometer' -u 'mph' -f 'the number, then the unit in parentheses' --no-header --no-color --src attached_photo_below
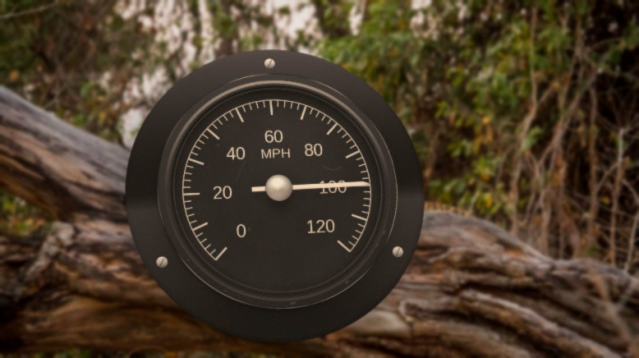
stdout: 100 (mph)
